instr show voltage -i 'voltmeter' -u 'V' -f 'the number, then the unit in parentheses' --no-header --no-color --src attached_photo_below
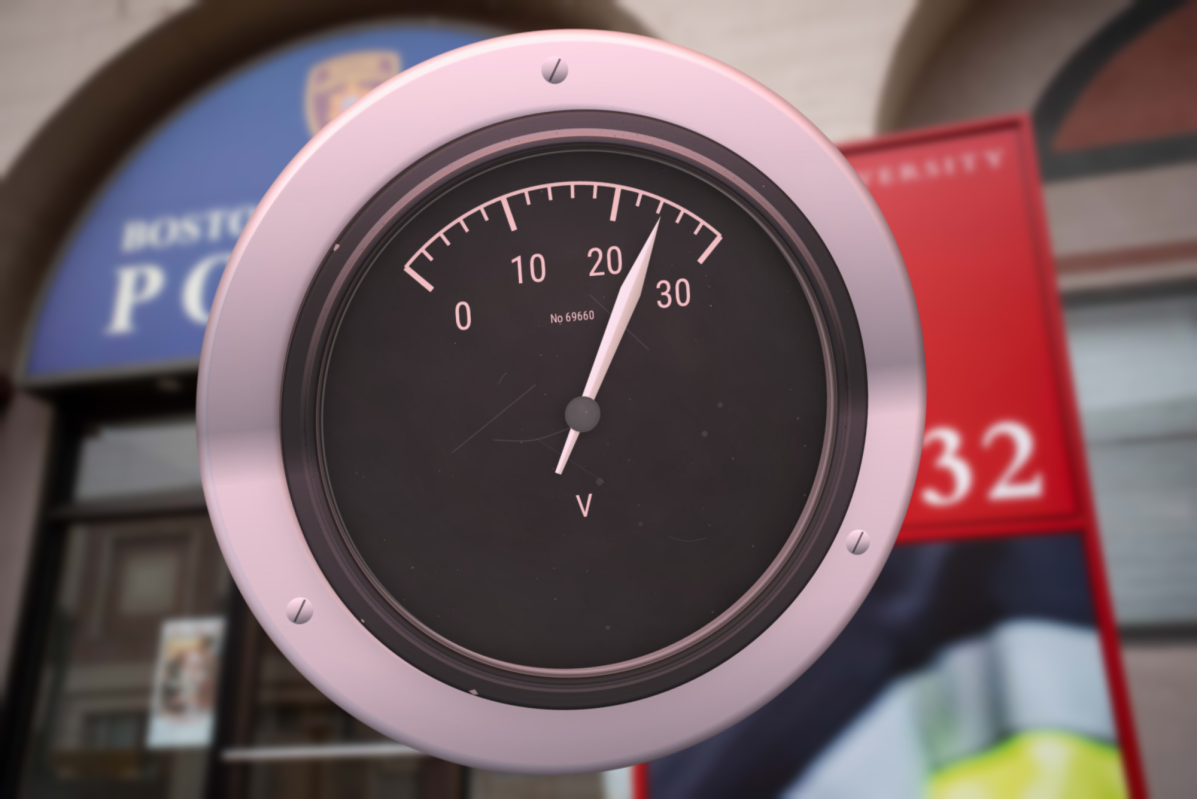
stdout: 24 (V)
